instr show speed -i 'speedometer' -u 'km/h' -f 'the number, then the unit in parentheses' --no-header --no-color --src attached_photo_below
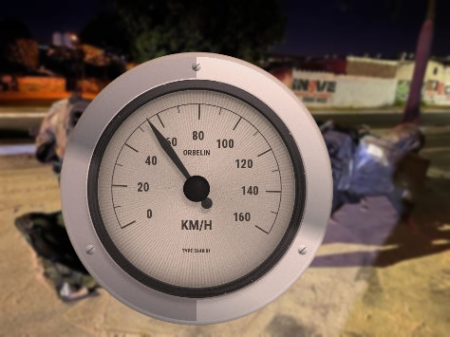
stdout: 55 (km/h)
